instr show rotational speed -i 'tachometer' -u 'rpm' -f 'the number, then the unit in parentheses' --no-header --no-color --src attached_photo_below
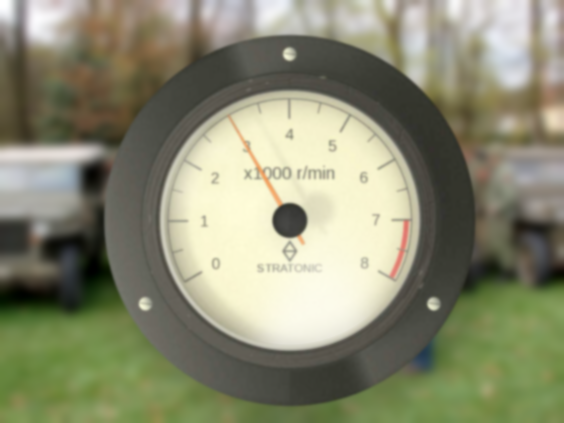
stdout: 3000 (rpm)
